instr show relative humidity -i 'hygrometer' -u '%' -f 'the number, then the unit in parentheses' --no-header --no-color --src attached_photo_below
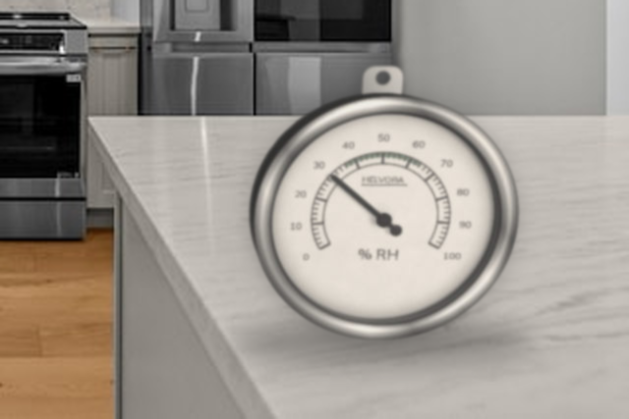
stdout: 30 (%)
